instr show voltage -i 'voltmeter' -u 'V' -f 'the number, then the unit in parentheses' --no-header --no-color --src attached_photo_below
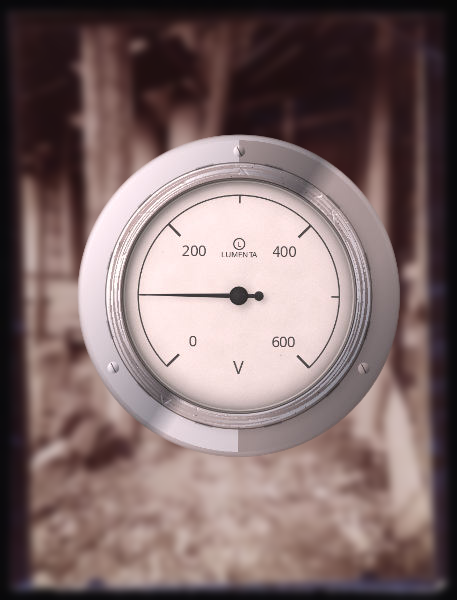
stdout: 100 (V)
